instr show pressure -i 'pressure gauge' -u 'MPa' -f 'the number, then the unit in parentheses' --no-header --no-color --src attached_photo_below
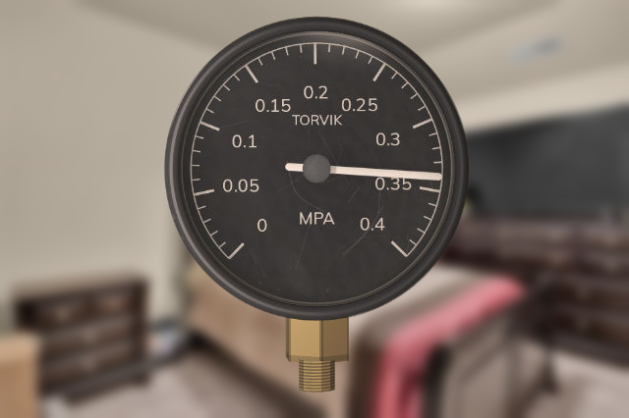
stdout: 0.34 (MPa)
